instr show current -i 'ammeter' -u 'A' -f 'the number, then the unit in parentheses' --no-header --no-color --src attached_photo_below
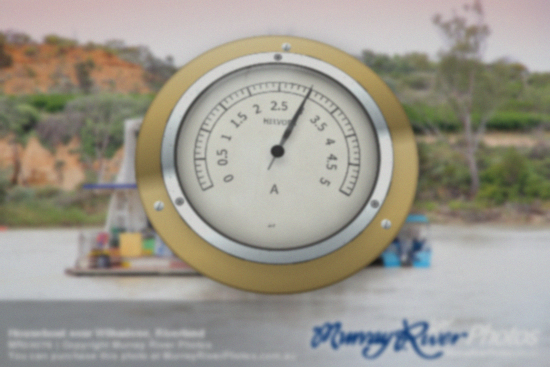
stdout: 3 (A)
